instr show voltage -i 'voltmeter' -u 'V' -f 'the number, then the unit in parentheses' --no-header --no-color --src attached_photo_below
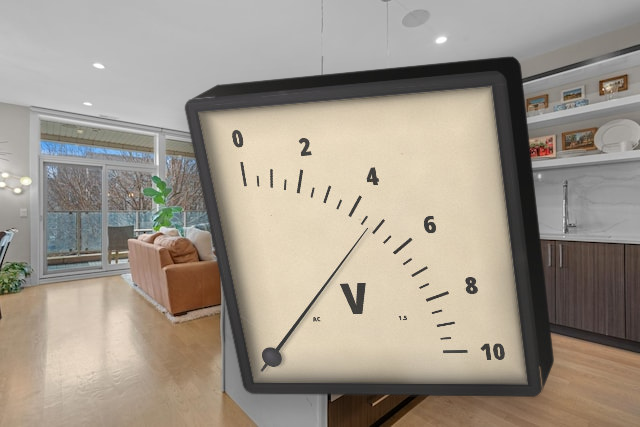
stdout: 4.75 (V)
